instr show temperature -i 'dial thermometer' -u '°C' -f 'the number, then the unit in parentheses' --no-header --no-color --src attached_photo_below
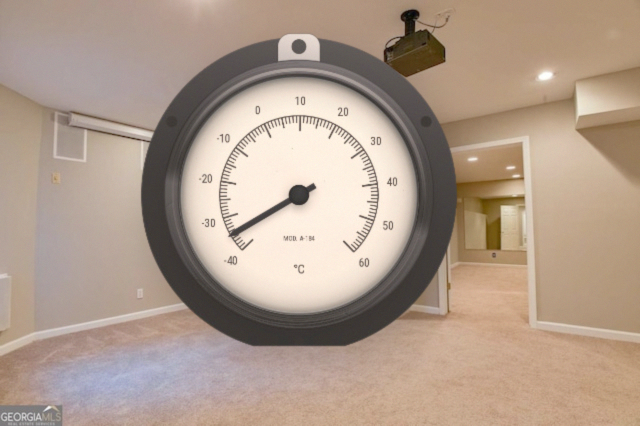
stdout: -35 (°C)
